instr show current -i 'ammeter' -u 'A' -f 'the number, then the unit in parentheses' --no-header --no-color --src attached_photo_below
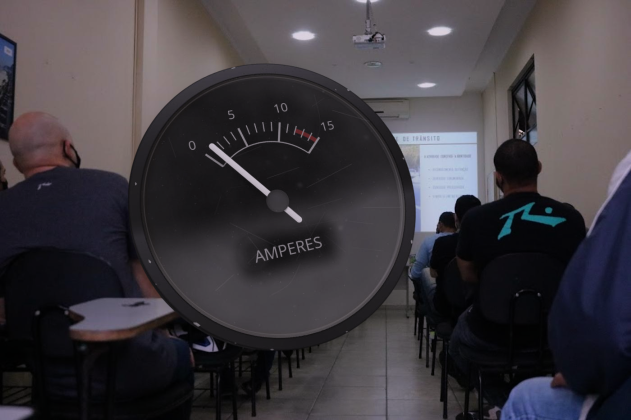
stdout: 1 (A)
